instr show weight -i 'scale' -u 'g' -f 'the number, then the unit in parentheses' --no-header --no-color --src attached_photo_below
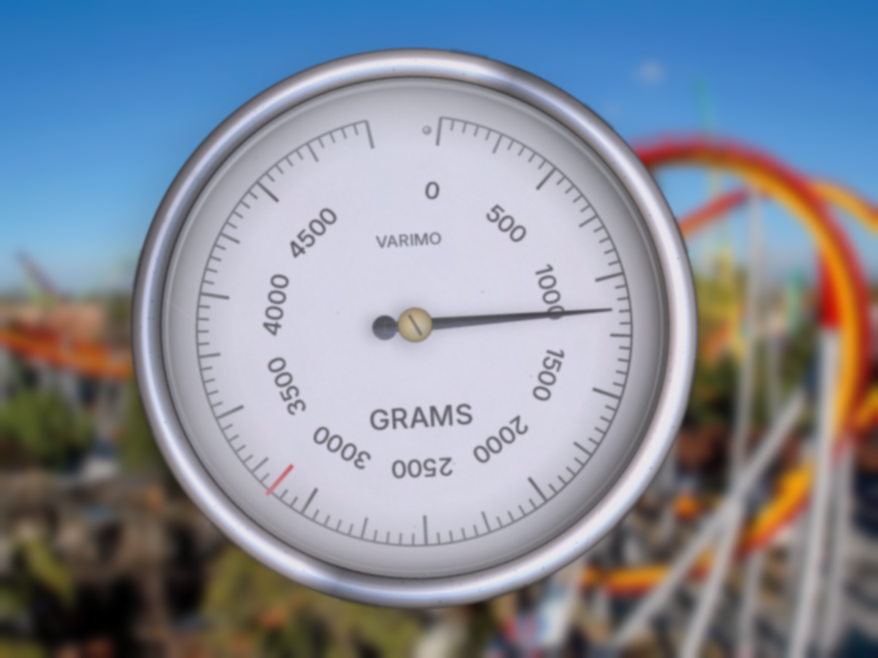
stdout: 1150 (g)
